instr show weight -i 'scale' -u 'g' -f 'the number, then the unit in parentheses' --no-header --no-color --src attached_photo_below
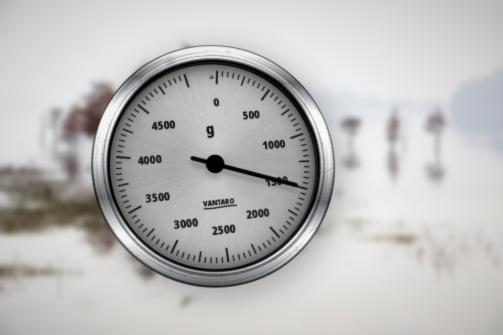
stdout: 1500 (g)
